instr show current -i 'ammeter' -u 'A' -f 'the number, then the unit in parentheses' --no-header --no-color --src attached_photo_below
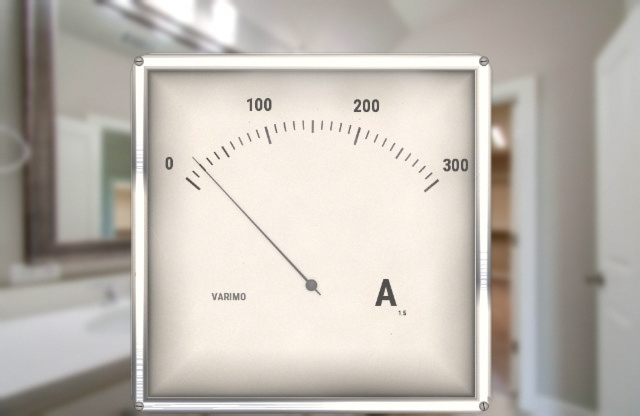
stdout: 20 (A)
